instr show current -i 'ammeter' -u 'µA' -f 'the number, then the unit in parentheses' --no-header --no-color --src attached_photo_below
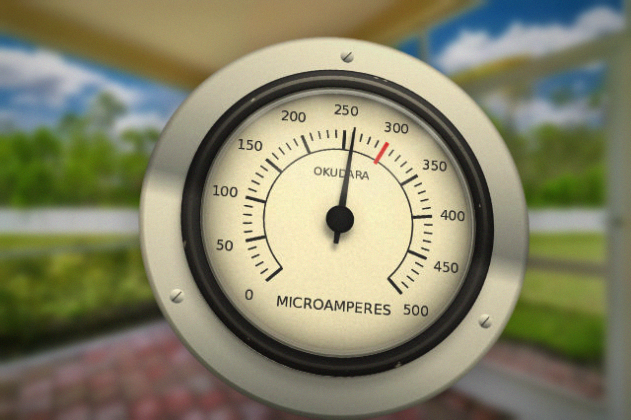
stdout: 260 (µA)
